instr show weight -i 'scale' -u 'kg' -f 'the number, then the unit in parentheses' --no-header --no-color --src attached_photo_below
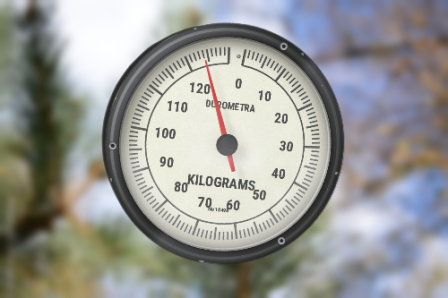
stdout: 124 (kg)
